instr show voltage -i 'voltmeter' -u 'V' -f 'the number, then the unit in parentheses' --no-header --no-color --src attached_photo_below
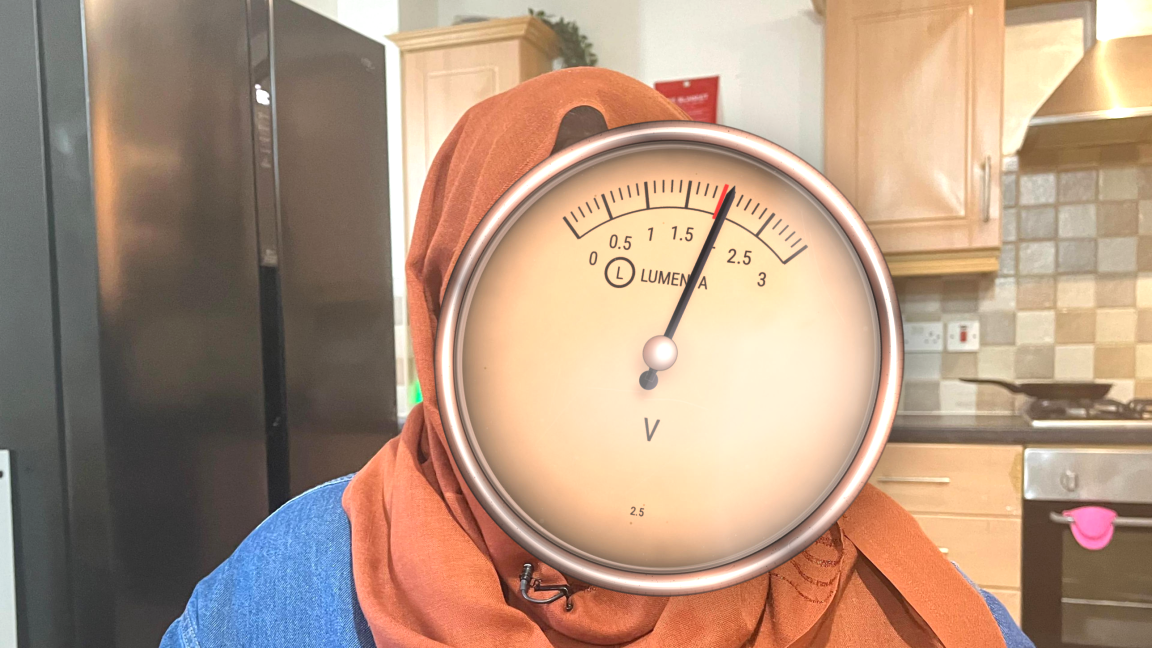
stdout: 2 (V)
